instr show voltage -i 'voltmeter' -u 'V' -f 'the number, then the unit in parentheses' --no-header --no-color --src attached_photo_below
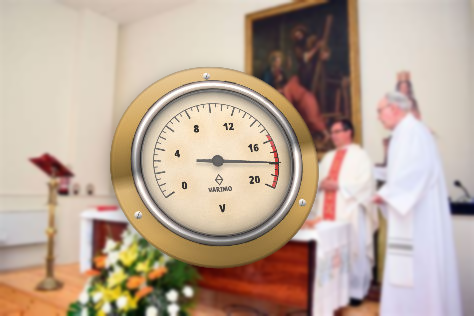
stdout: 18 (V)
